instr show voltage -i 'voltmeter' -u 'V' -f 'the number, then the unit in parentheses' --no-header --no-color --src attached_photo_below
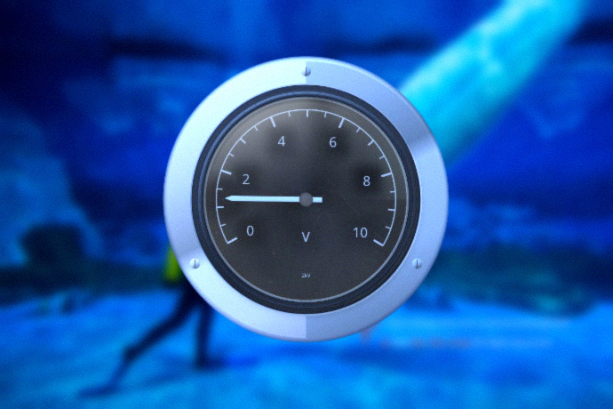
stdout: 1.25 (V)
